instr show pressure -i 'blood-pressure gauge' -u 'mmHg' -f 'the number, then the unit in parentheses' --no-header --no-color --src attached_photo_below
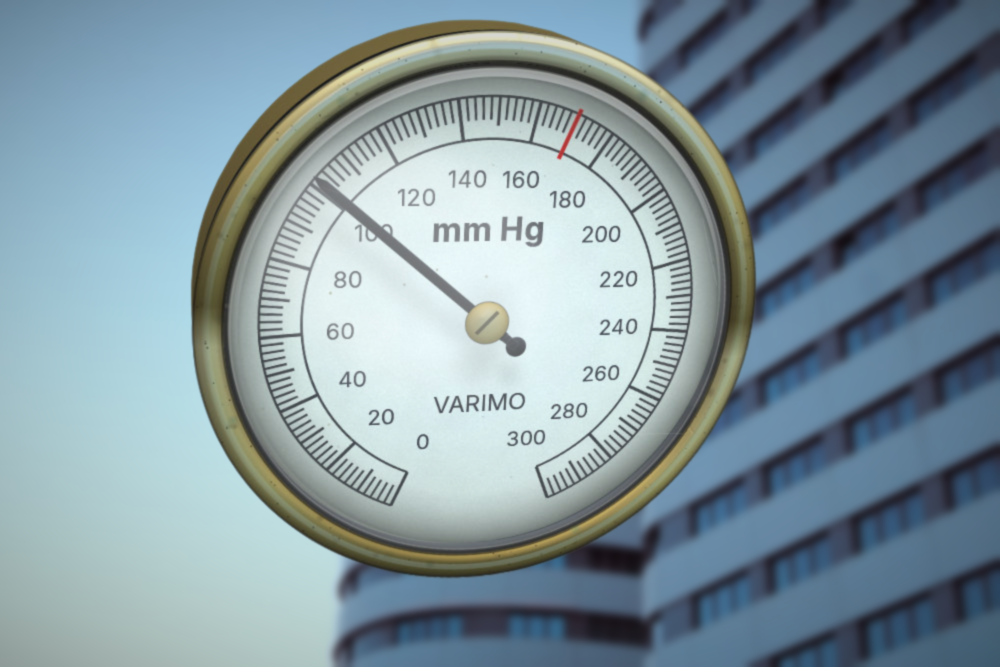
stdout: 102 (mmHg)
